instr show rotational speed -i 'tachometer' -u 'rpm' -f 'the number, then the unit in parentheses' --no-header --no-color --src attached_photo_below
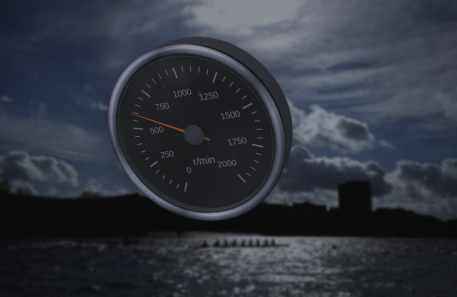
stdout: 600 (rpm)
